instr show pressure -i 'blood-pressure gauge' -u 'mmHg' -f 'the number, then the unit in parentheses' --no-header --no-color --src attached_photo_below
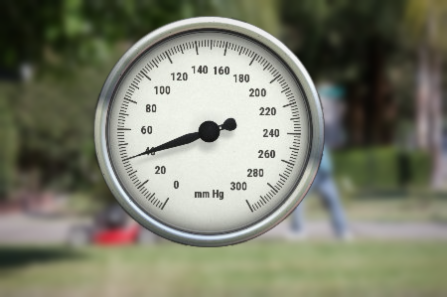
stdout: 40 (mmHg)
